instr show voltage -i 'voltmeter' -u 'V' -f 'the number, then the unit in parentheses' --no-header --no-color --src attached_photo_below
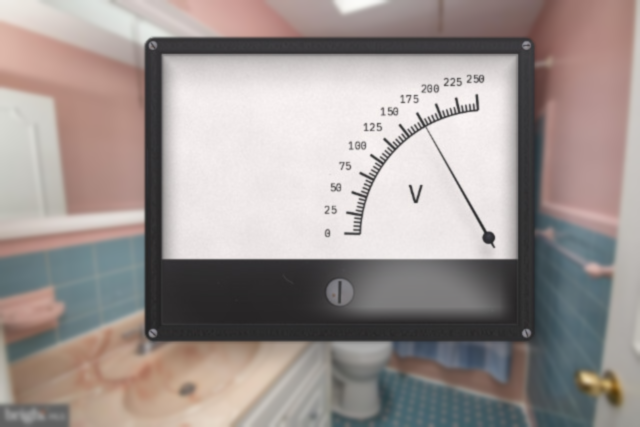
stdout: 175 (V)
